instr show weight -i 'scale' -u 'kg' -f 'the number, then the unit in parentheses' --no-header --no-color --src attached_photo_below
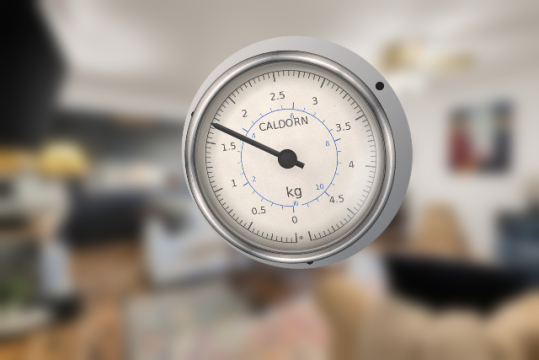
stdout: 1.7 (kg)
